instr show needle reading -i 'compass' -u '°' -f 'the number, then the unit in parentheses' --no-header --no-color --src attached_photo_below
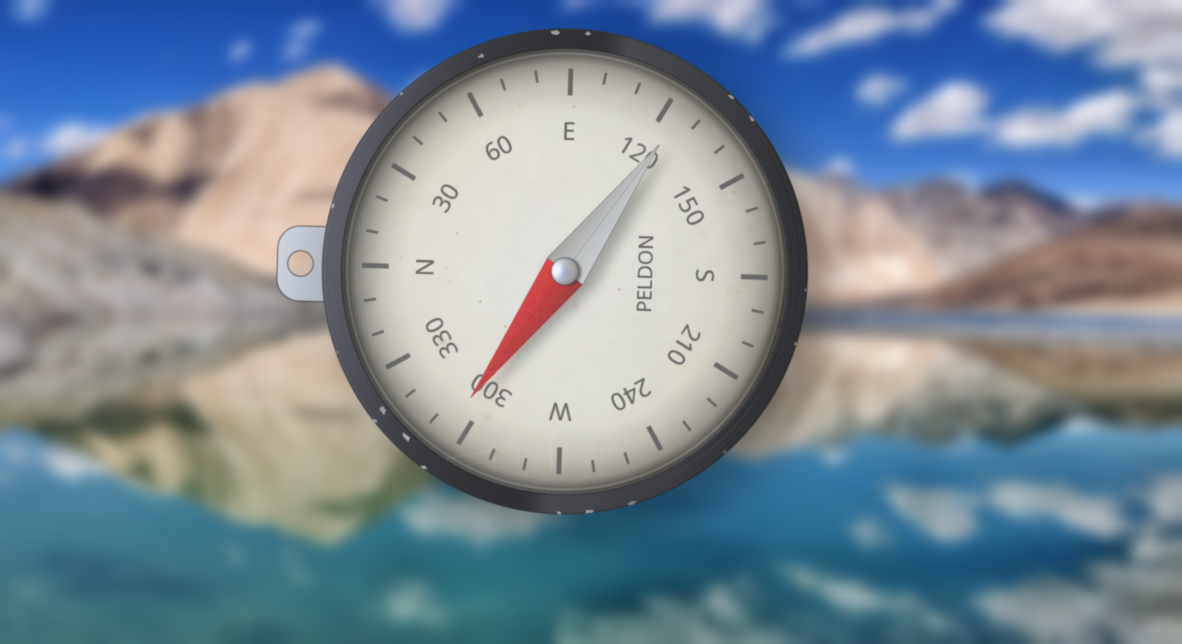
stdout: 305 (°)
